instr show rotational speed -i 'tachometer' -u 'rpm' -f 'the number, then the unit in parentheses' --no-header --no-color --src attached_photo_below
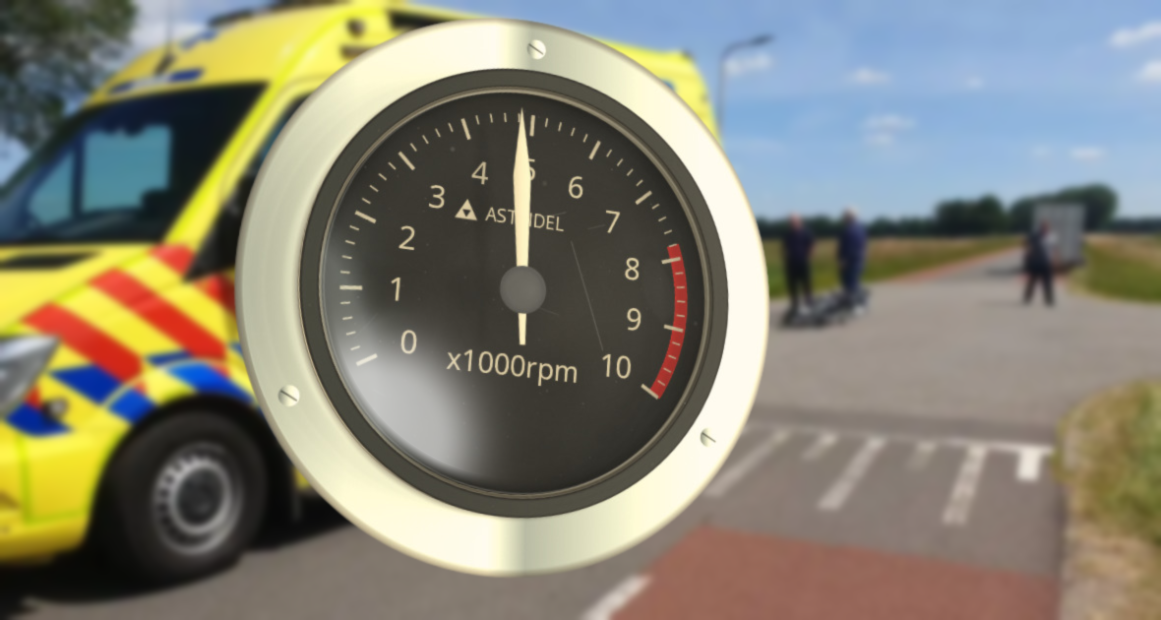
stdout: 4800 (rpm)
